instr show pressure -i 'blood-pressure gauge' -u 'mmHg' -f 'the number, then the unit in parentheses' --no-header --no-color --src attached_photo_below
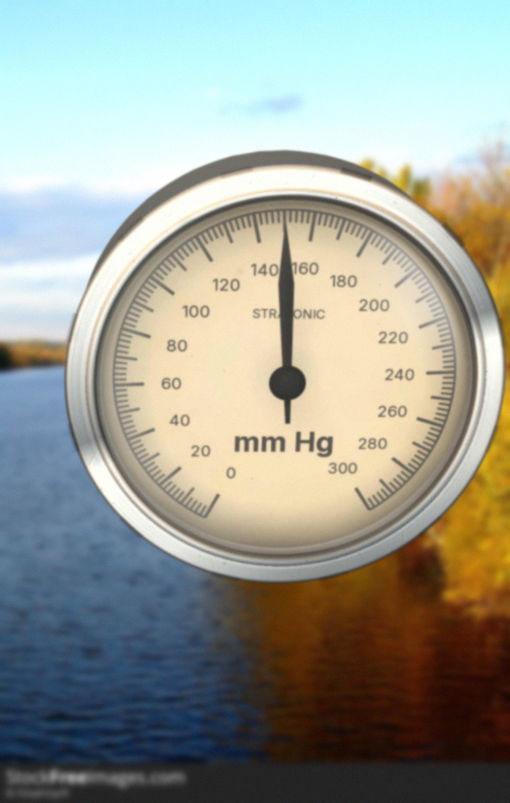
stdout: 150 (mmHg)
